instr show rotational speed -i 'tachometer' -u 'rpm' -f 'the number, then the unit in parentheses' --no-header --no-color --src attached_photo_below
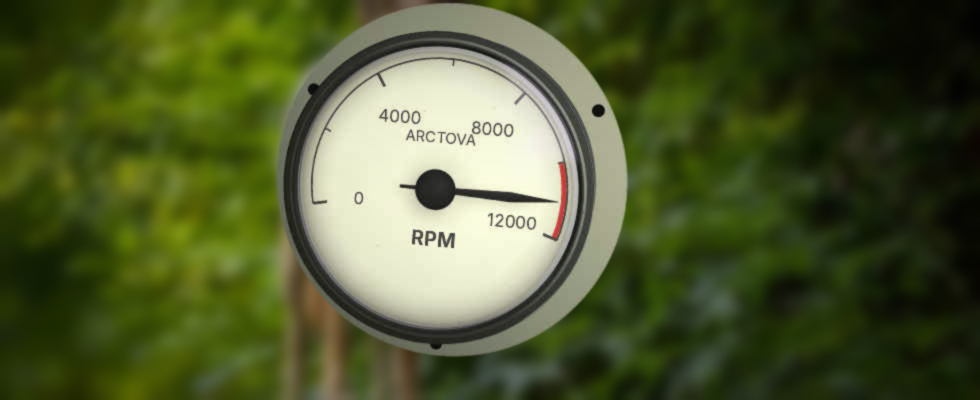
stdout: 11000 (rpm)
